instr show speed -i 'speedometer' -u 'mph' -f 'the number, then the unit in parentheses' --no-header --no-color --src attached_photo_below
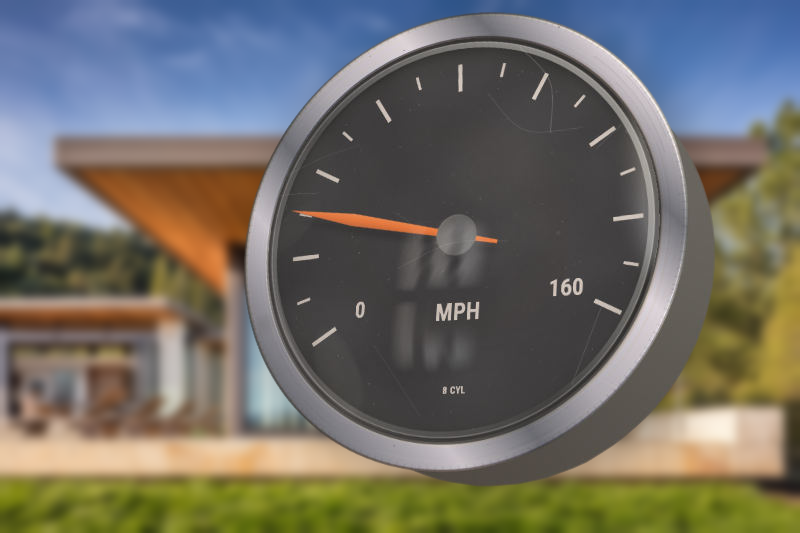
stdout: 30 (mph)
